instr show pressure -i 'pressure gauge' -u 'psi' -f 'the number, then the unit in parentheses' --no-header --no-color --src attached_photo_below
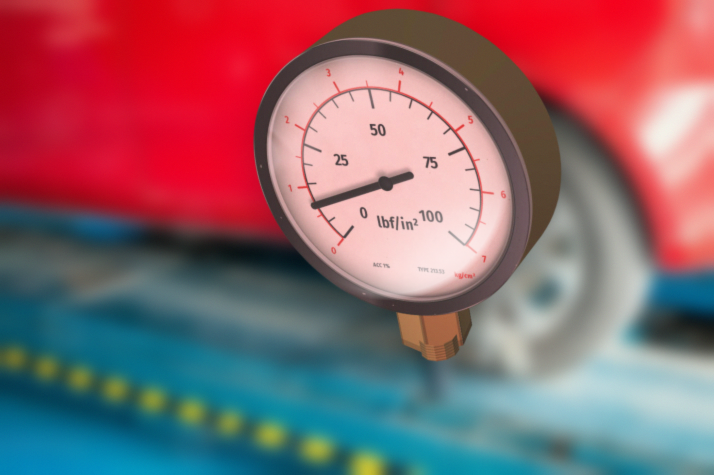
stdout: 10 (psi)
